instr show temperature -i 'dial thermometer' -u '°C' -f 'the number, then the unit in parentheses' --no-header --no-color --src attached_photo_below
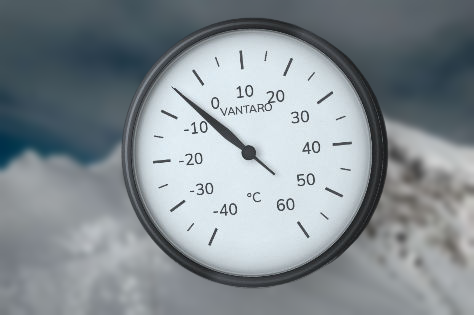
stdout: -5 (°C)
